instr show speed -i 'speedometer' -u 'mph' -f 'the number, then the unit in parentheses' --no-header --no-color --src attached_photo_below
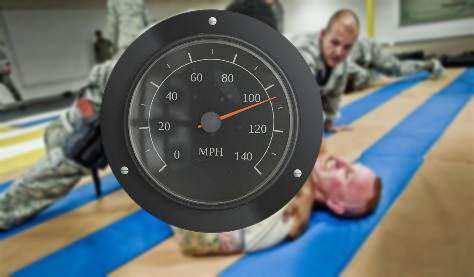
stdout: 105 (mph)
